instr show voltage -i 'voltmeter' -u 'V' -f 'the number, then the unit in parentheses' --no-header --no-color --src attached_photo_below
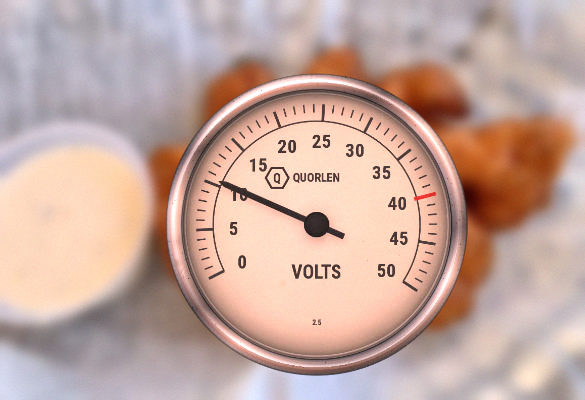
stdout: 10.5 (V)
